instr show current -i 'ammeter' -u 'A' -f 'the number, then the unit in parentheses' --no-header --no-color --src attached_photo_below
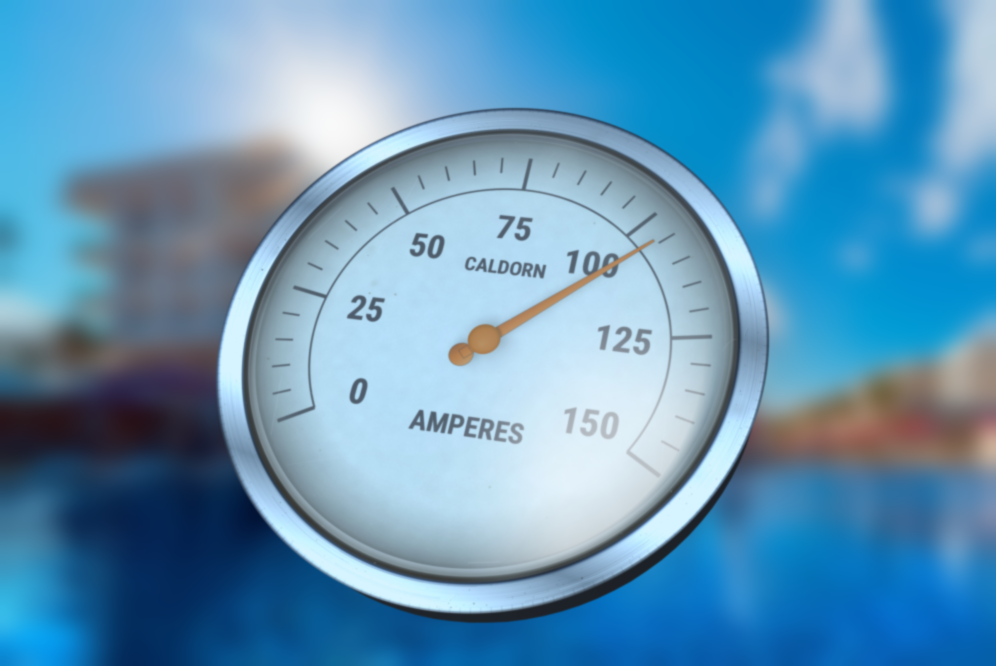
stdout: 105 (A)
